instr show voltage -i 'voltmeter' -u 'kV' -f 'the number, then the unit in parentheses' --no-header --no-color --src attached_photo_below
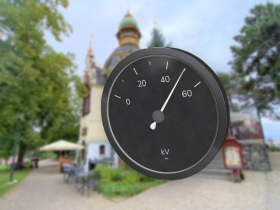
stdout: 50 (kV)
